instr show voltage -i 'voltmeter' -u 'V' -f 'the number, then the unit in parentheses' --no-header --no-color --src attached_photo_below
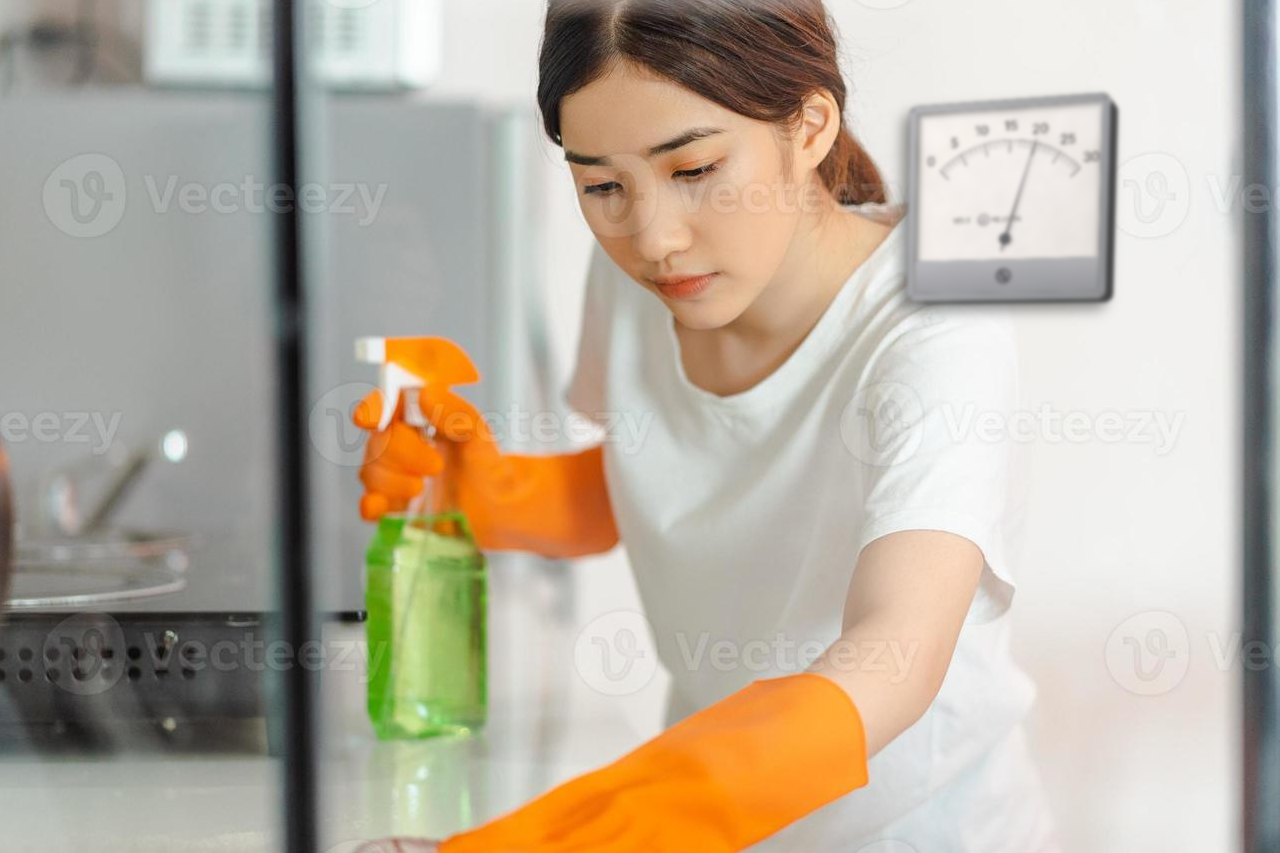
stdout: 20 (V)
